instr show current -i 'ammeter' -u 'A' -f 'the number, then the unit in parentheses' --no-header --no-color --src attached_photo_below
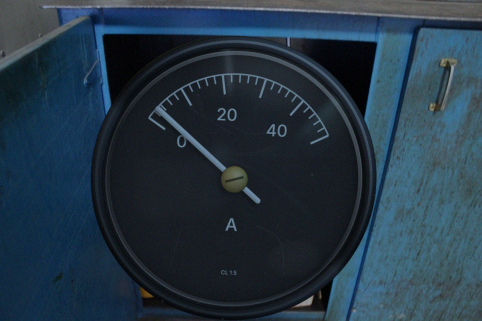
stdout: 3 (A)
